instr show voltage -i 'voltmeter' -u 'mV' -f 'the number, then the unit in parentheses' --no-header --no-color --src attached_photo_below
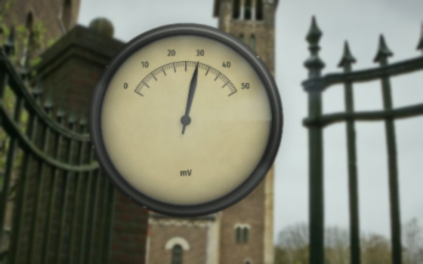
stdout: 30 (mV)
